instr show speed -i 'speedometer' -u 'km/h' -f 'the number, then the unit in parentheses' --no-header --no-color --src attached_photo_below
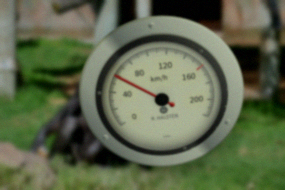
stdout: 60 (km/h)
